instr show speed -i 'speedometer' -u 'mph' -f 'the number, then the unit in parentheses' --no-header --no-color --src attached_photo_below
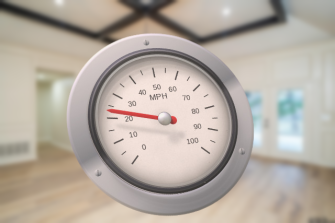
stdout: 22.5 (mph)
